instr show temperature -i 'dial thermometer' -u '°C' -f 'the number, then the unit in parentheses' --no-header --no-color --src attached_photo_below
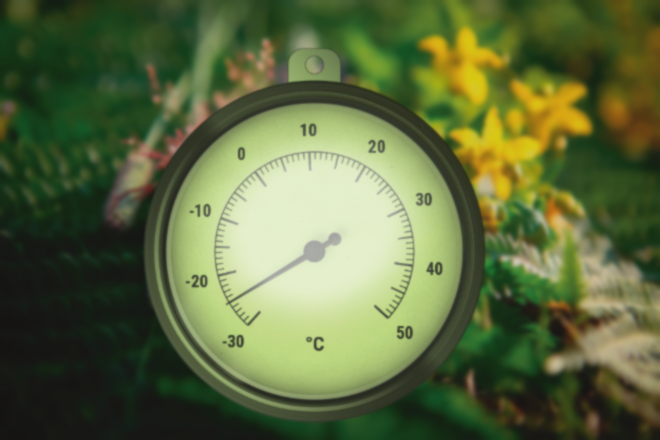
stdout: -25 (°C)
